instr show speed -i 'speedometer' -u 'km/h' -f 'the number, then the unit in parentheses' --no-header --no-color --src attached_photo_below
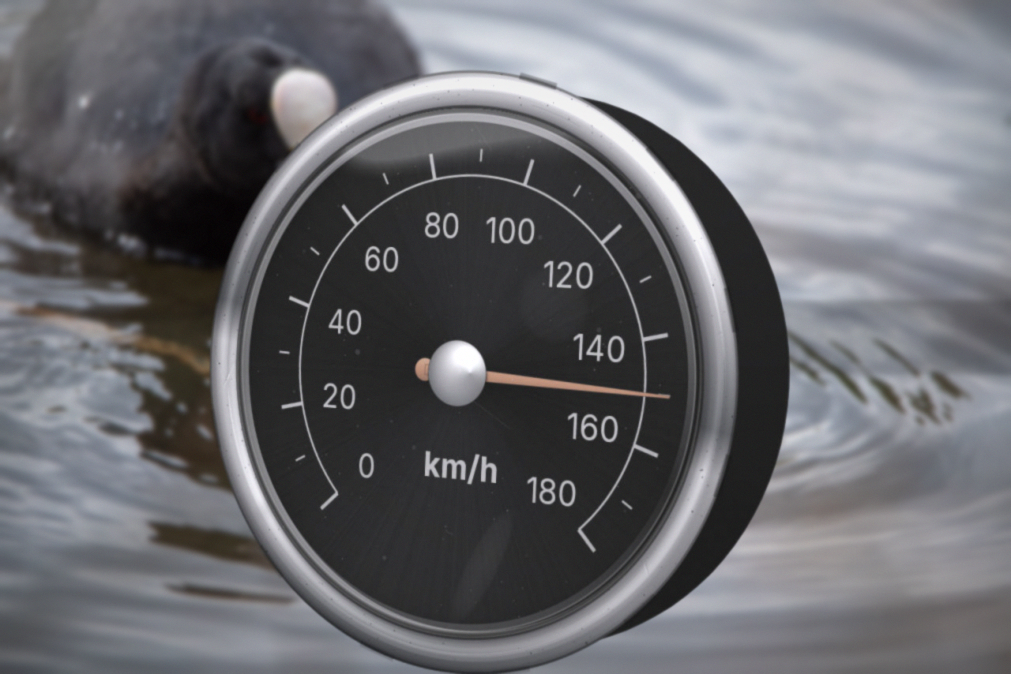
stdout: 150 (km/h)
